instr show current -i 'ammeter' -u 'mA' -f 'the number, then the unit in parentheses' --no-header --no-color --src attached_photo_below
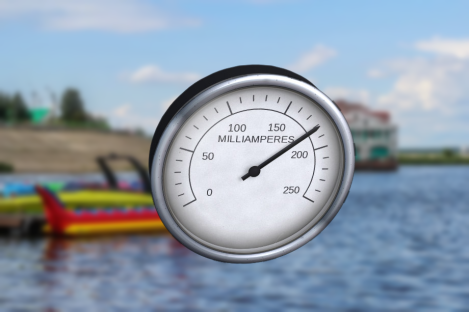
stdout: 180 (mA)
